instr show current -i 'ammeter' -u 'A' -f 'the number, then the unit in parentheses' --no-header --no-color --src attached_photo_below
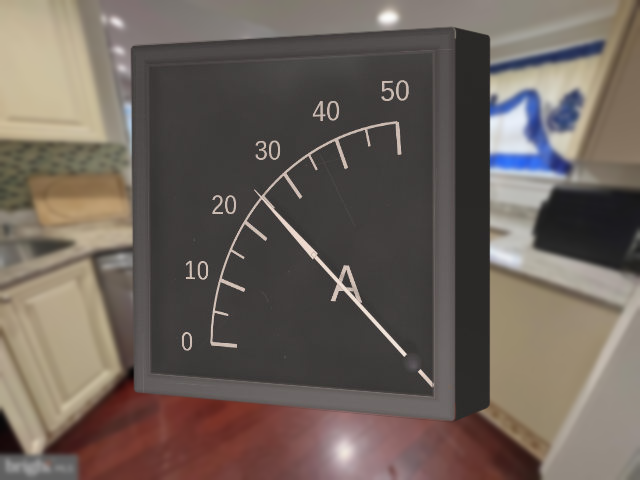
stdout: 25 (A)
